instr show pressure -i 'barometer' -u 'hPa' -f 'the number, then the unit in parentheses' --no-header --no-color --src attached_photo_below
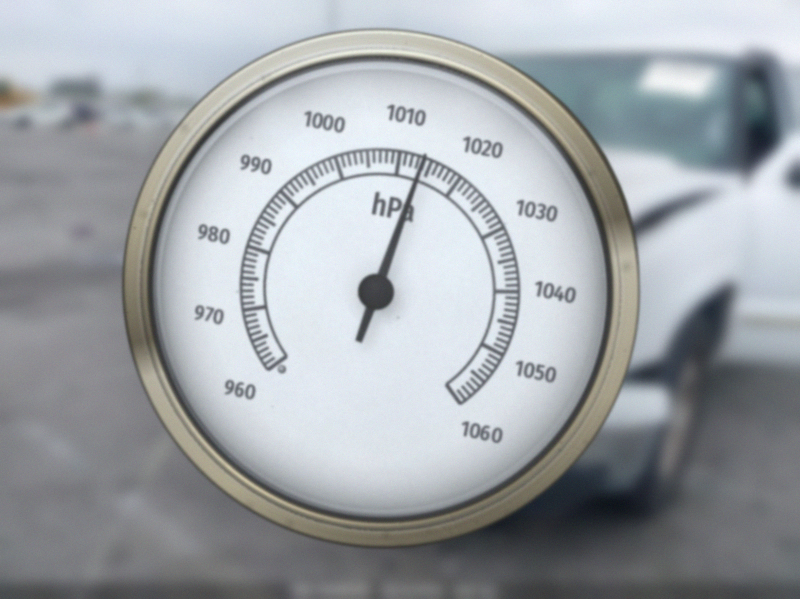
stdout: 1014 (hPa)
